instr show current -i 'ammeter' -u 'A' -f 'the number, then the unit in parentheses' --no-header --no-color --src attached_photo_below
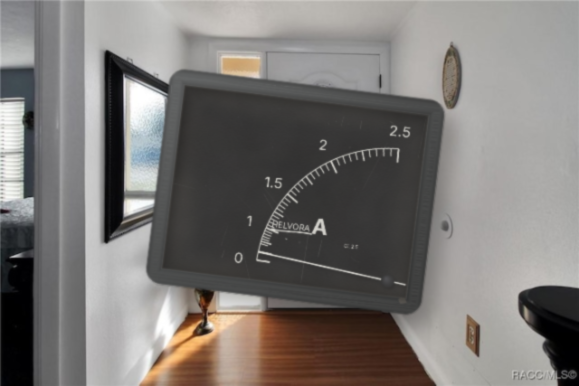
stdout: 0.5 (A)
